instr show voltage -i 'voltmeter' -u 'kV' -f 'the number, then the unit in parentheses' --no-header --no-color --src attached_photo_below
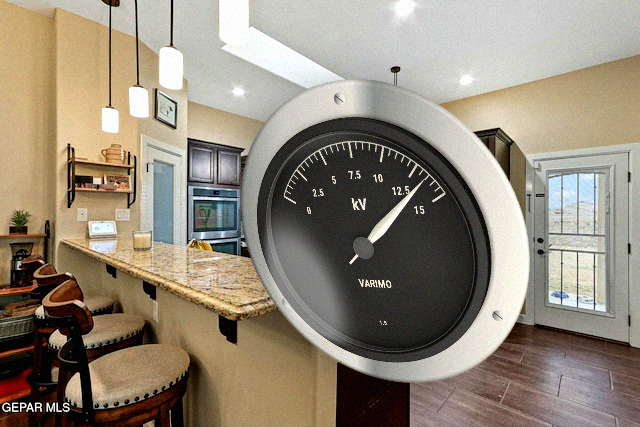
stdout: 13.5 (kV)
